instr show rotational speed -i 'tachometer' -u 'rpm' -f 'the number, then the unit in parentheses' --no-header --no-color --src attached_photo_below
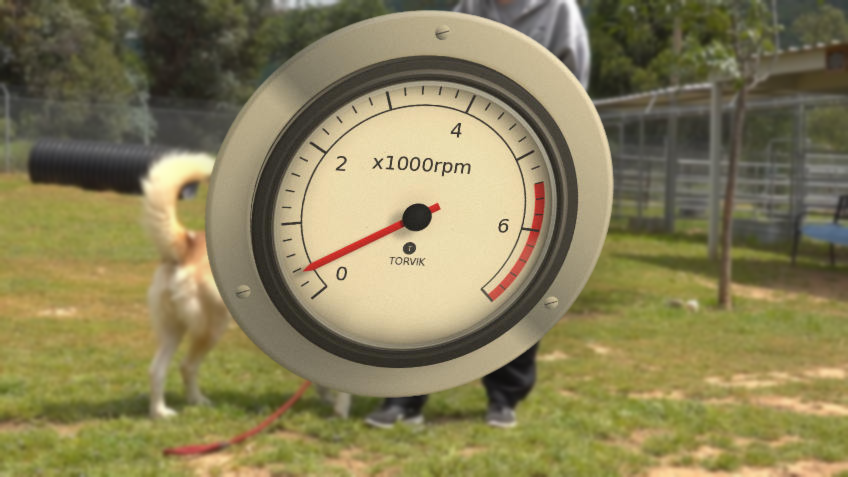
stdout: 400 (rpm)
